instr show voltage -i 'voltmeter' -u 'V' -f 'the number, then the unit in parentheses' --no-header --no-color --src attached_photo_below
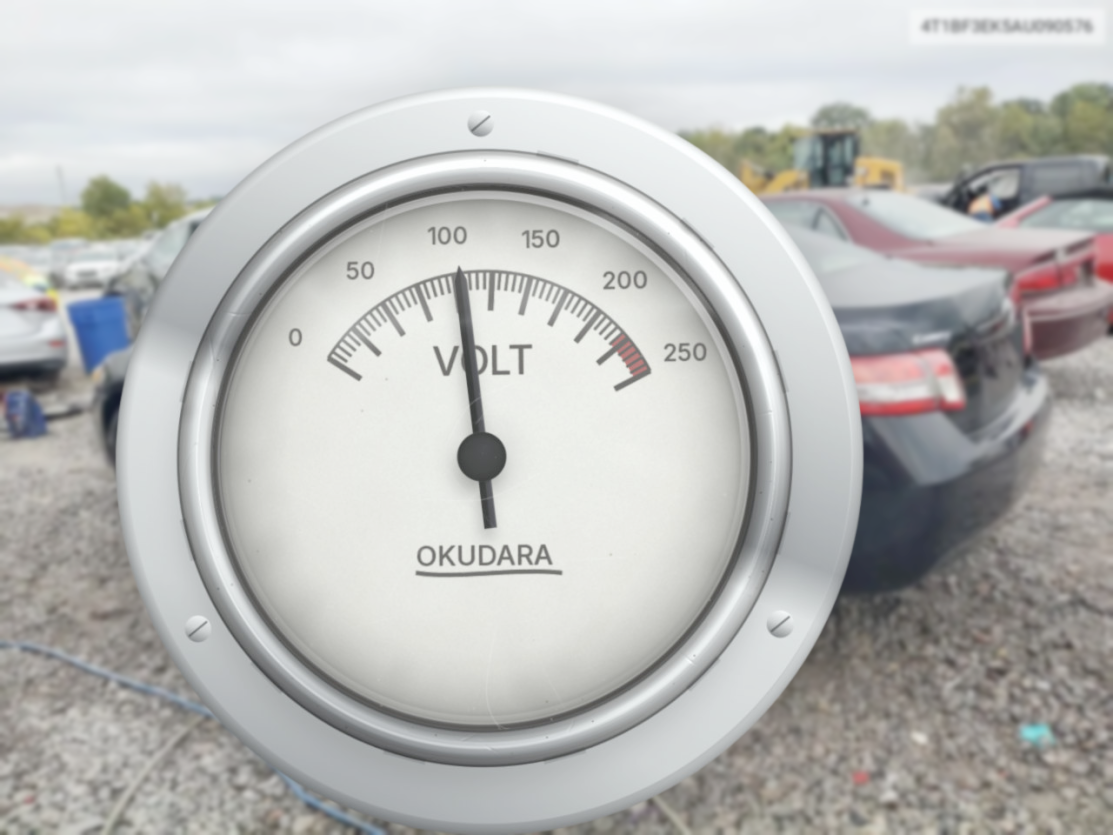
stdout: 105 (V)
